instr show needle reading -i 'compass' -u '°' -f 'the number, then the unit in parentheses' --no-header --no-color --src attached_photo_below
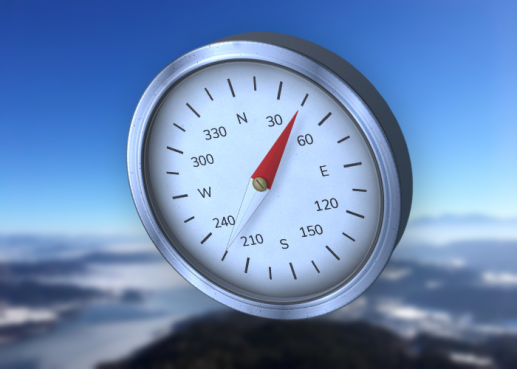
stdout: 45 (°)
